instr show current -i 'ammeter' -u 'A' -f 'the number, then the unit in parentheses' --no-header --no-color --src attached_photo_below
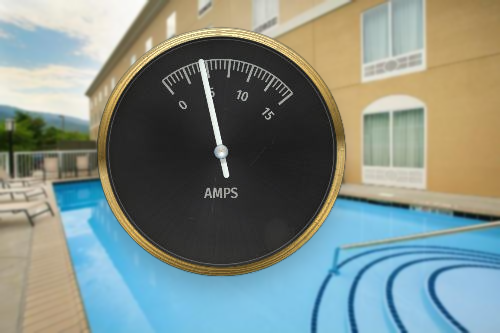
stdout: 4.5 (A)
